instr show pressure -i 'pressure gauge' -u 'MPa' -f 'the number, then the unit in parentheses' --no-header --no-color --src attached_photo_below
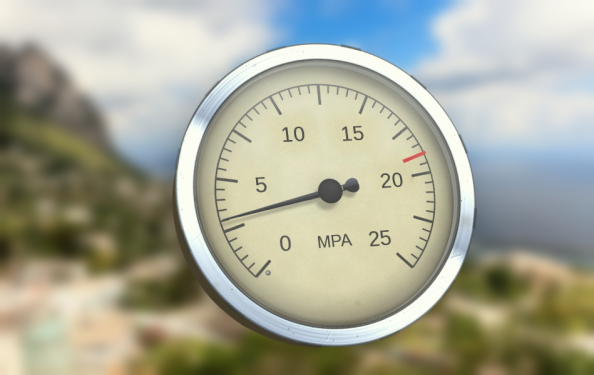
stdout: 3 (MPa)
